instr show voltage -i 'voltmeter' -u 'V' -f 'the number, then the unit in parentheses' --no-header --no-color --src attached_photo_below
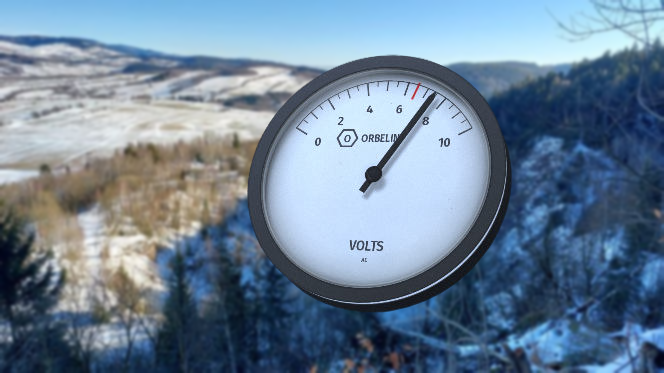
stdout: 7.5 (V)
